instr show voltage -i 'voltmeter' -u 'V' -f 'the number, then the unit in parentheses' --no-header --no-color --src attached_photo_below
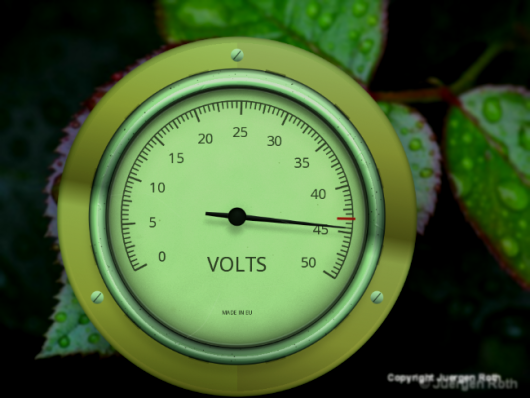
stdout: 44.5 (V)
